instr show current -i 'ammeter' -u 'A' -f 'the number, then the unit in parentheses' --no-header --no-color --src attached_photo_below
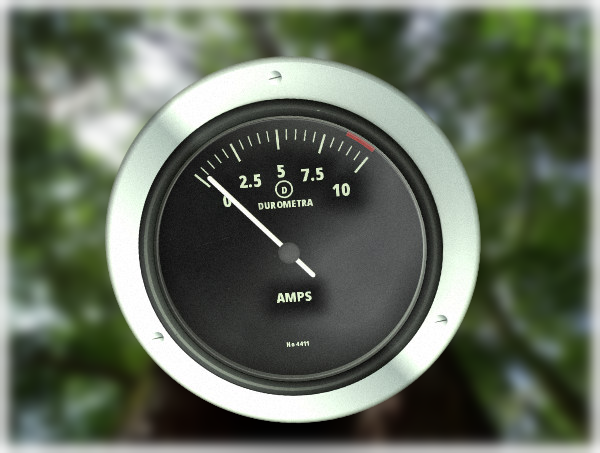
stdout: 0.5 (A)
